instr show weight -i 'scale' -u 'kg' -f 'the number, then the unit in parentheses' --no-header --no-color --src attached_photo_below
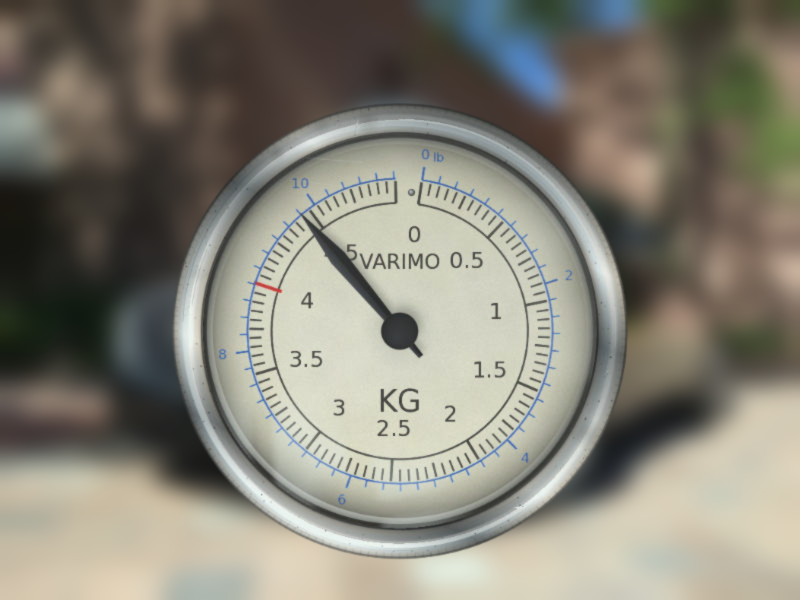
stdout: 4.45 (kg)
